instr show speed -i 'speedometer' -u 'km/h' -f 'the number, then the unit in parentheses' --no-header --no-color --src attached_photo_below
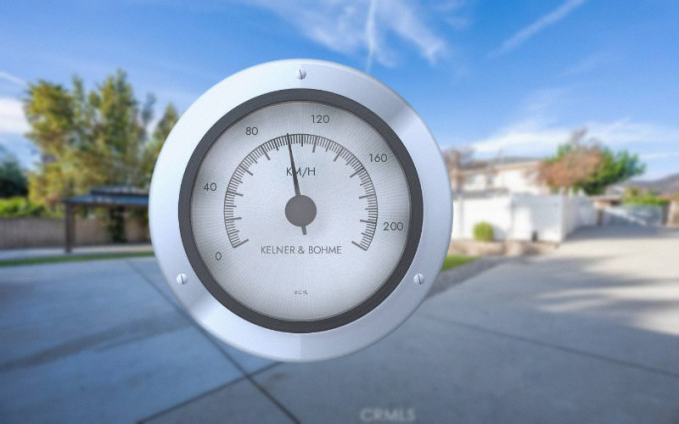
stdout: 100 (km/h)
